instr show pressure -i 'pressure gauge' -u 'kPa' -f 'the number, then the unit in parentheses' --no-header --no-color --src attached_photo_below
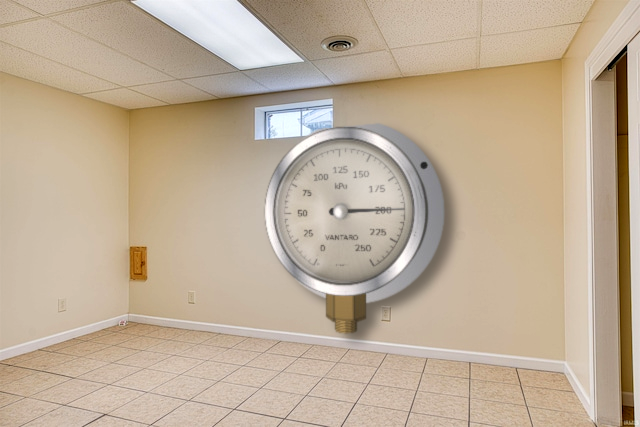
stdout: 200 (kPa)
